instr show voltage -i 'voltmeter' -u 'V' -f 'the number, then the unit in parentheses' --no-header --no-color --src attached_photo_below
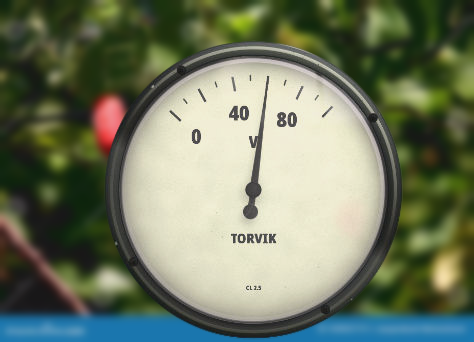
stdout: 60 (V)
